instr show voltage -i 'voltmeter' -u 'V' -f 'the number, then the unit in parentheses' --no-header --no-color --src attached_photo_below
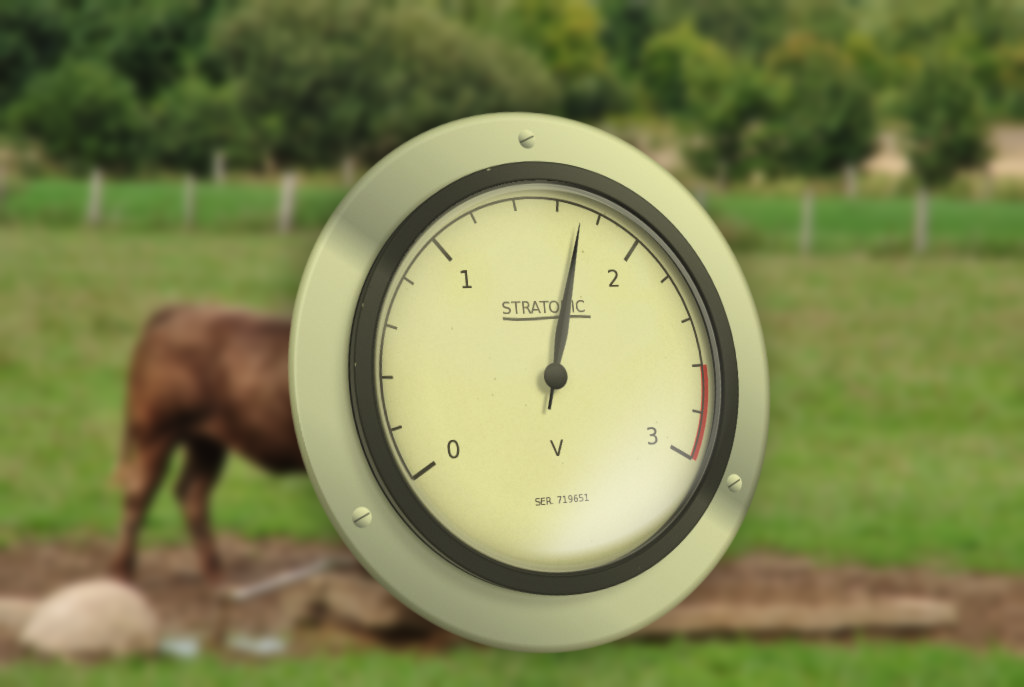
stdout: 1.7 (V)
